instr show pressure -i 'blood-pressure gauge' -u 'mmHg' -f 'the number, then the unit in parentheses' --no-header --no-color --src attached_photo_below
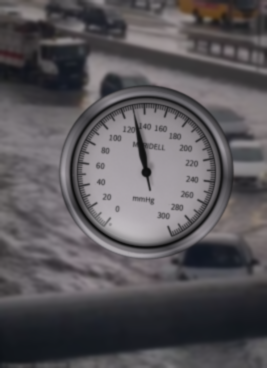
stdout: 130 (mmHg)
